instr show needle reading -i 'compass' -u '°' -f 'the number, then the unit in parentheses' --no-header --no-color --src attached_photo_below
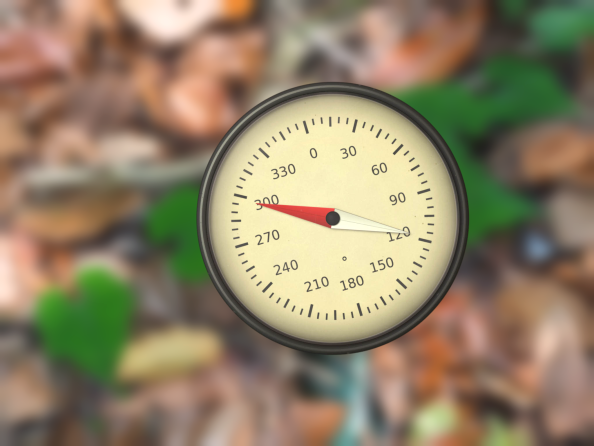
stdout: 297.5 (°)
